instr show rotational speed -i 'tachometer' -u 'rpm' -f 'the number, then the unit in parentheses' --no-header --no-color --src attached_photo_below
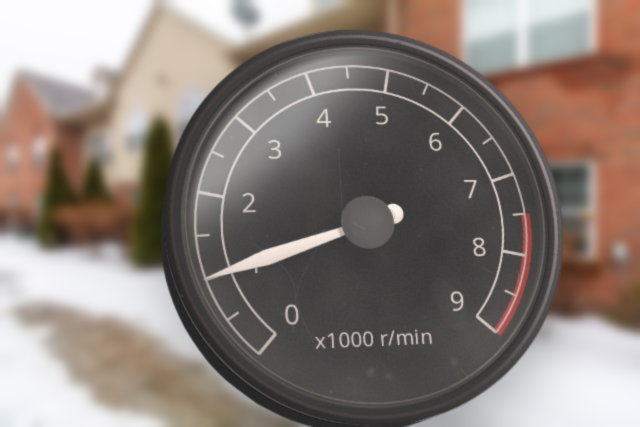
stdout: 1000 (rpm)
